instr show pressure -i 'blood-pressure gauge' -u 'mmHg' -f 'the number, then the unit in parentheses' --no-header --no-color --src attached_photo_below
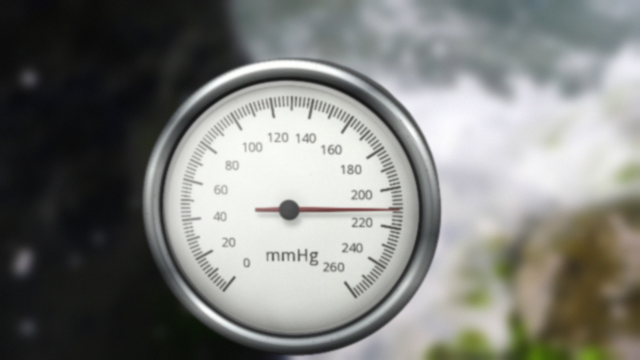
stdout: 210 (mmHg)
